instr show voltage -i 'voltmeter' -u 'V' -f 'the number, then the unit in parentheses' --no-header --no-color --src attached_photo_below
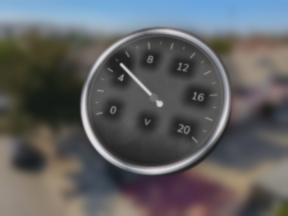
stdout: 5 (V)
